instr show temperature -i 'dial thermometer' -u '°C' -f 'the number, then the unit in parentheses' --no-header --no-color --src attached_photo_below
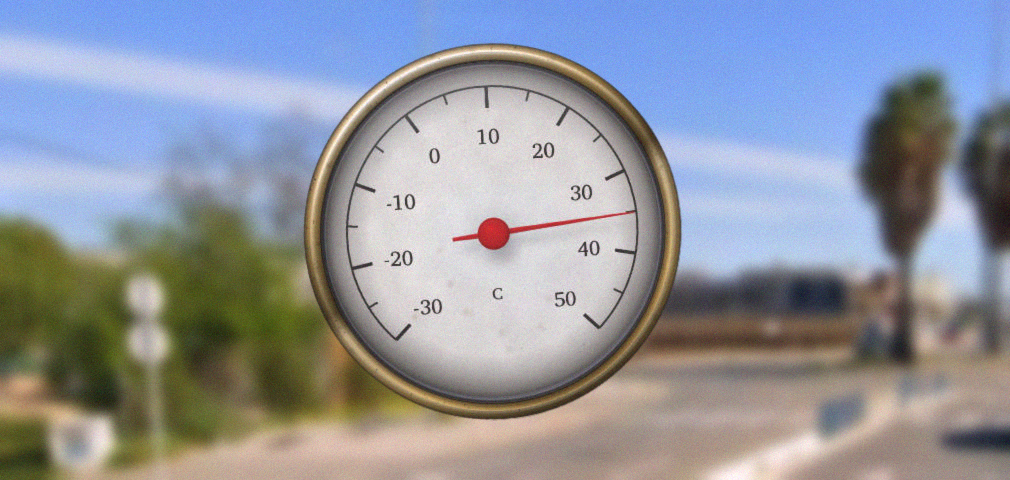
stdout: 35 (°C)
